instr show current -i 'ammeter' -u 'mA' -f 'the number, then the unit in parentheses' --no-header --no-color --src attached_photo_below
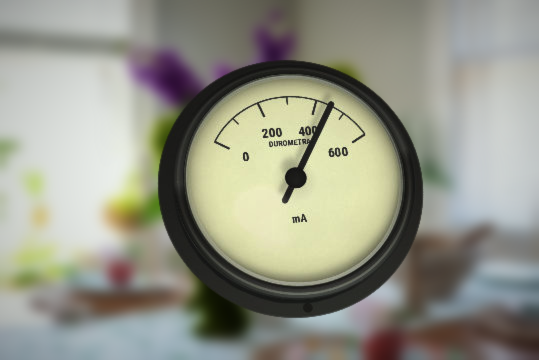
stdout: 450 (mA)
